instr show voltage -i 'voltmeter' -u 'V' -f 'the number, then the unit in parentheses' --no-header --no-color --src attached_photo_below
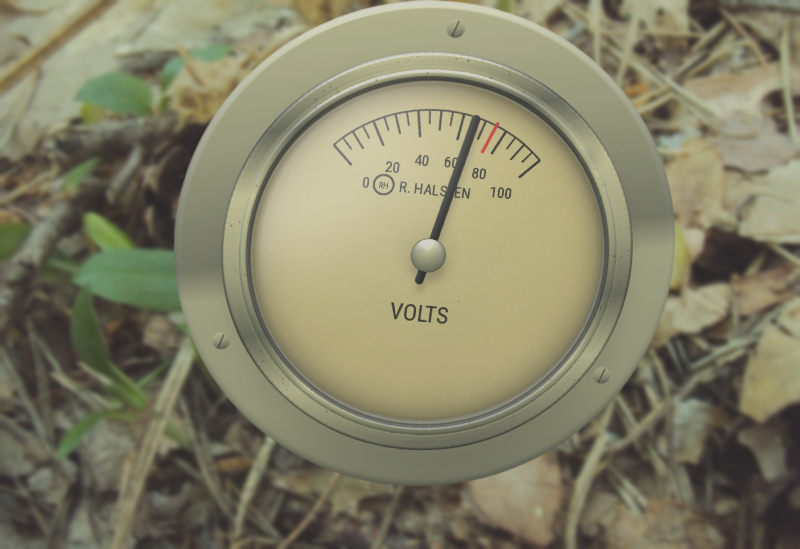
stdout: 65 (V)
